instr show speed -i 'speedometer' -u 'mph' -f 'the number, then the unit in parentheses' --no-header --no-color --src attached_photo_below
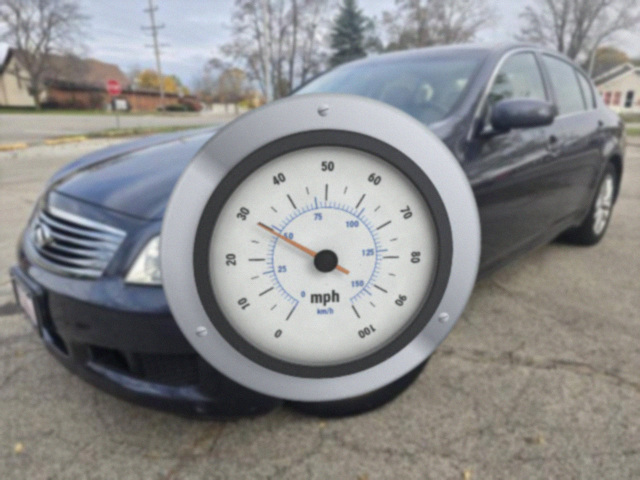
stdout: 30 (mph)
